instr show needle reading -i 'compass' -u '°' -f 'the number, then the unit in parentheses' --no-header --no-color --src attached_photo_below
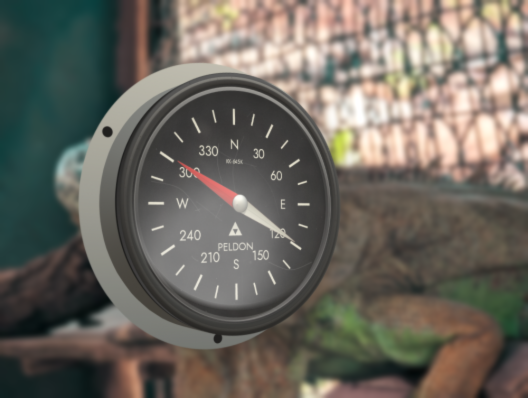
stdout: 300 (°)
